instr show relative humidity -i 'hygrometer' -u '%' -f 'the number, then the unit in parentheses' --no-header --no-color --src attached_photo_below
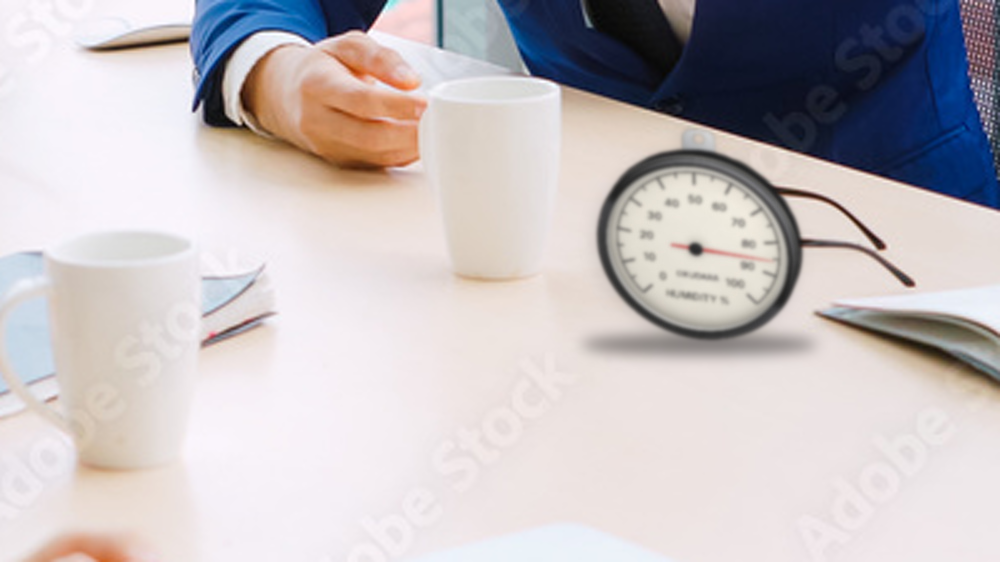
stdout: 85 (%)
